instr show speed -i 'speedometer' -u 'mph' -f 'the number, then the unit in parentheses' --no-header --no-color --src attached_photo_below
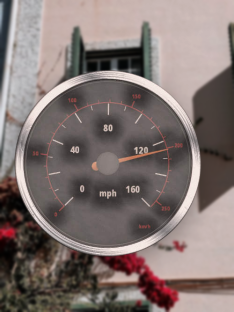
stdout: 125 (mph)
